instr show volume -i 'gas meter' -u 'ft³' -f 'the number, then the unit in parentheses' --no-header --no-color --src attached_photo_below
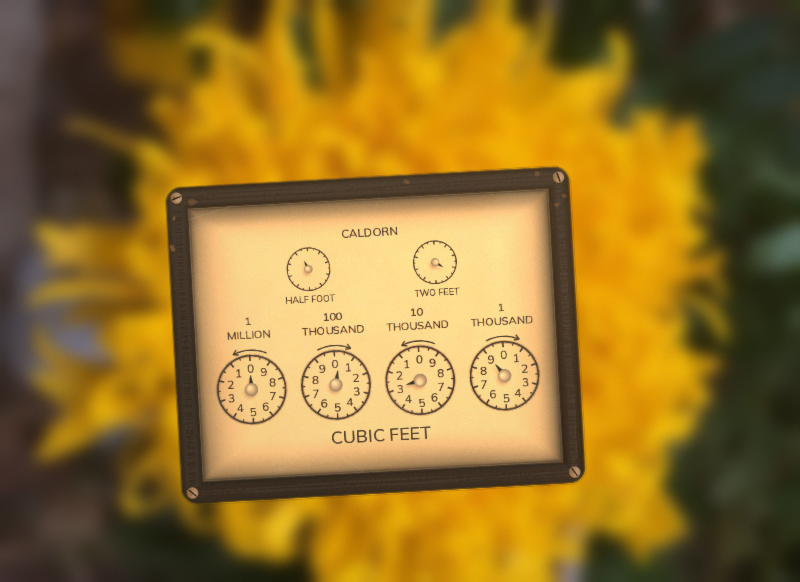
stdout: 2900 (ft³)
